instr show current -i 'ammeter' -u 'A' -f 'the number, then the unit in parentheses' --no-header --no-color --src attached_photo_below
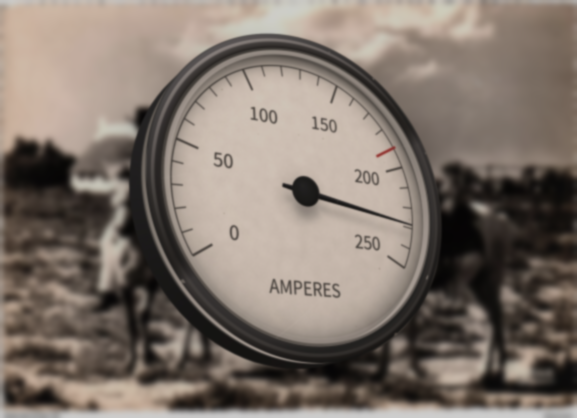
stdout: 230 (A)
